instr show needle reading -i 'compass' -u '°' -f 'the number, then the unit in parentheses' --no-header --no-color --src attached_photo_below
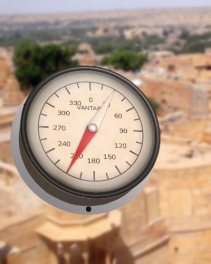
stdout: 210 (°)
